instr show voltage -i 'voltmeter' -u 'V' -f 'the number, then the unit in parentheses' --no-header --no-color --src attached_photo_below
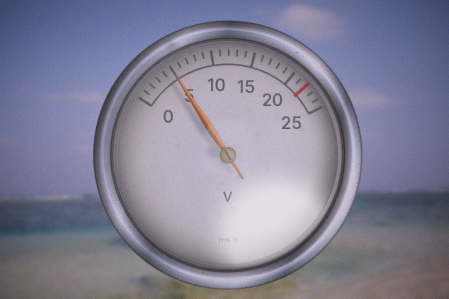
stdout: 5 (V)
